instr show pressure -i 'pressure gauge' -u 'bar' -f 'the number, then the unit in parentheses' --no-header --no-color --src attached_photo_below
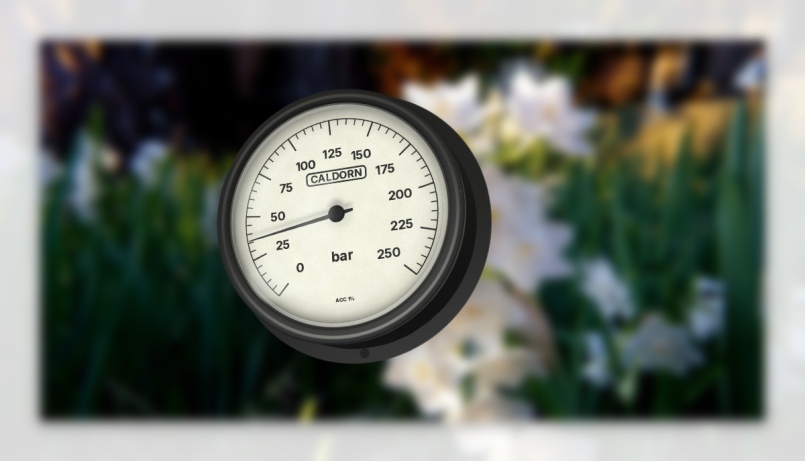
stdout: 35 (bar)
